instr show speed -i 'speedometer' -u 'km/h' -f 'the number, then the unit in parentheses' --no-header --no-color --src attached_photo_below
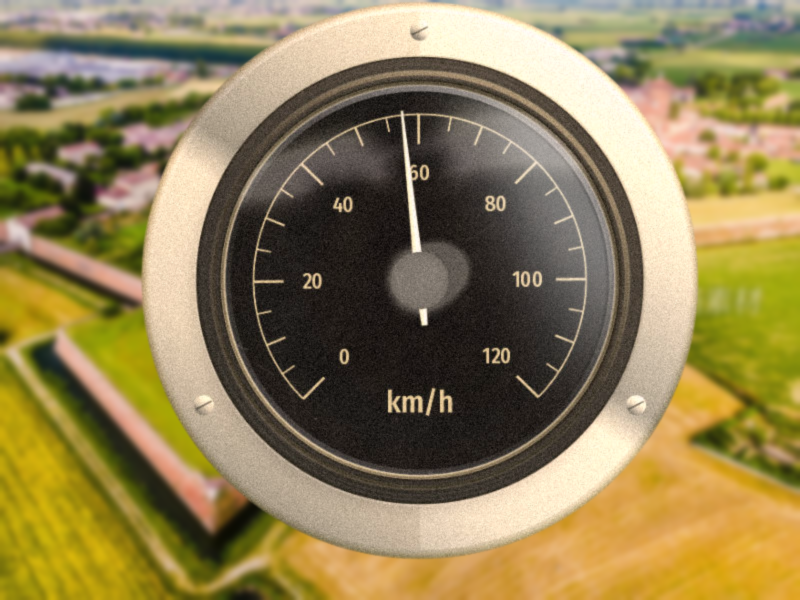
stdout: 57.5 (km/h)
